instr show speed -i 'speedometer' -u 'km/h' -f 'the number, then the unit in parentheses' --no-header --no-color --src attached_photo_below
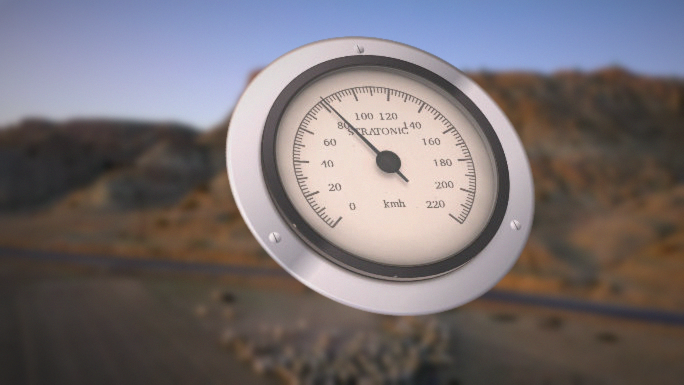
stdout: 80 (km/h)
